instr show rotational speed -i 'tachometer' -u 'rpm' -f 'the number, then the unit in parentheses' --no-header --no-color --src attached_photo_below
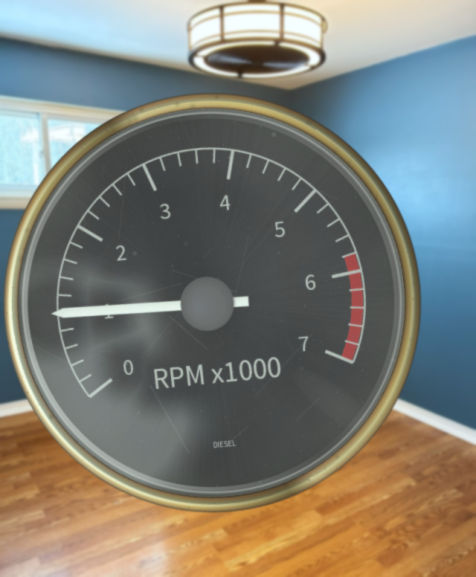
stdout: 1000 (rpm)
